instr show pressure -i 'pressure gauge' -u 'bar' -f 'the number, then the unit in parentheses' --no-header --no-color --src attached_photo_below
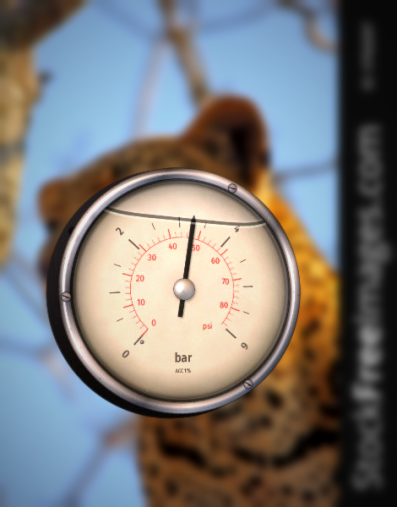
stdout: 3.25 (bar)
